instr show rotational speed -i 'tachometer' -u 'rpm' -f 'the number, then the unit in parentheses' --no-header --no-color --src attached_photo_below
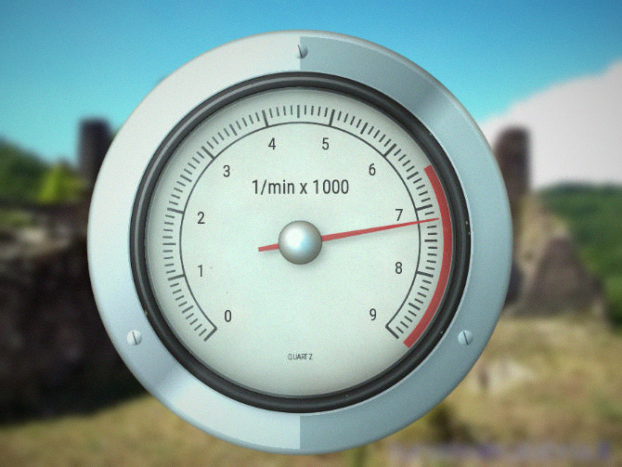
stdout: 7200 (rpm)
